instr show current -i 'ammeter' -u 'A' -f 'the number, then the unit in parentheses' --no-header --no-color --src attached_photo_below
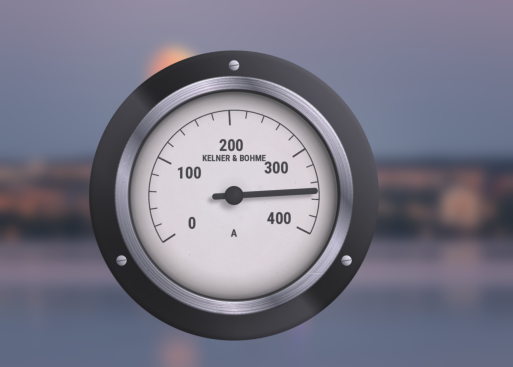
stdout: 350 (A)
